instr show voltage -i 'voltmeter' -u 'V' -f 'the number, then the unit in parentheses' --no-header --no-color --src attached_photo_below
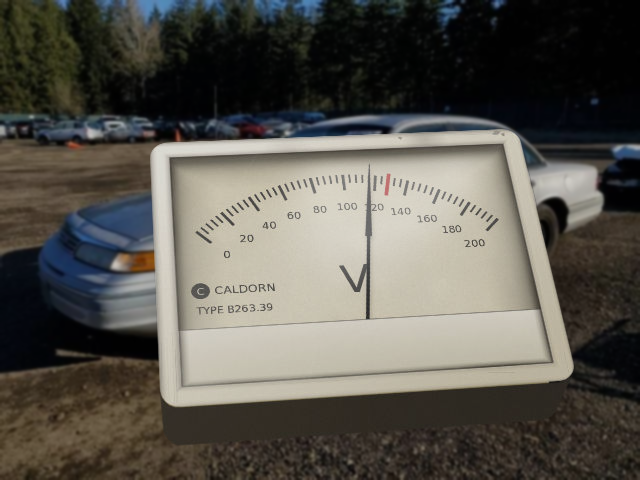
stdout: 116 (V)
